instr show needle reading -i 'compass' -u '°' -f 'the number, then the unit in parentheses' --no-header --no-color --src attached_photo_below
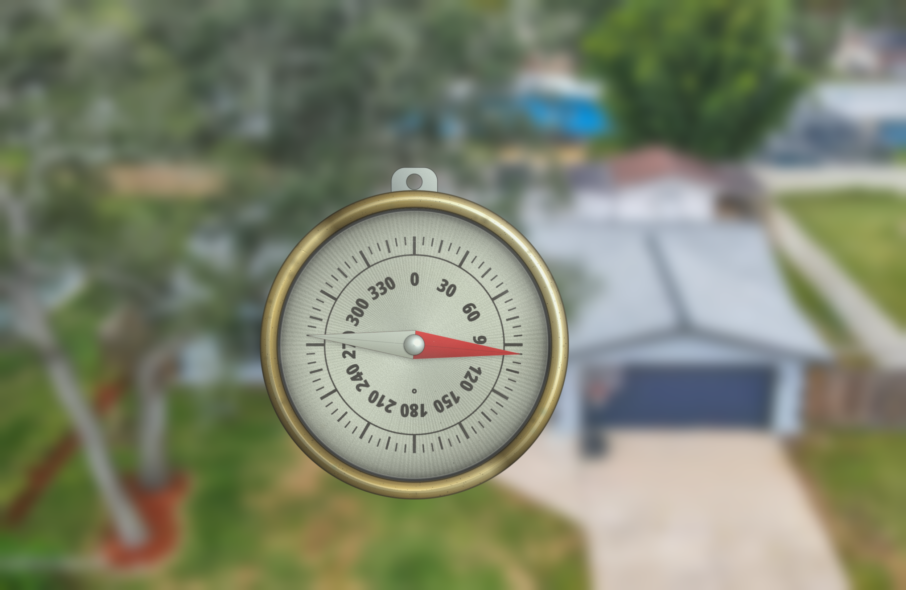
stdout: 95 (°)
